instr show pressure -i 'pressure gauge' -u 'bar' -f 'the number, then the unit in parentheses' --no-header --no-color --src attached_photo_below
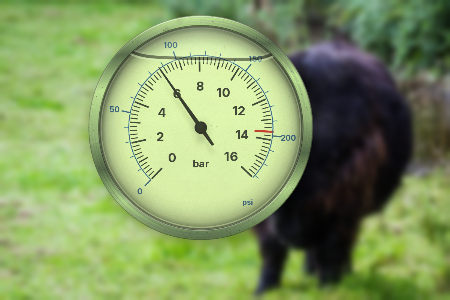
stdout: 6 (bar)
